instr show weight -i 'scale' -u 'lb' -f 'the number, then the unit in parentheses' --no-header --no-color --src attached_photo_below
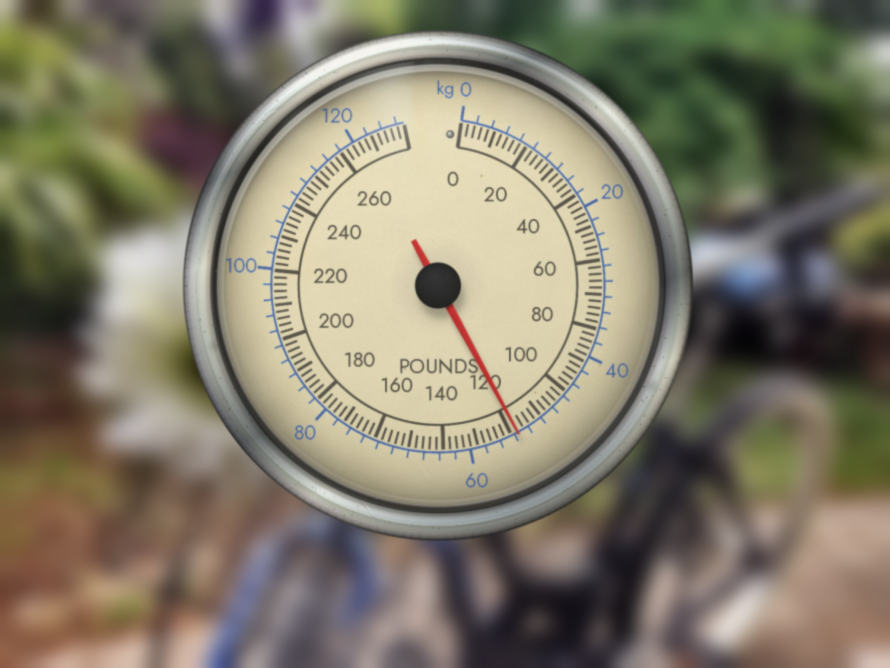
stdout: 118 (lb)
